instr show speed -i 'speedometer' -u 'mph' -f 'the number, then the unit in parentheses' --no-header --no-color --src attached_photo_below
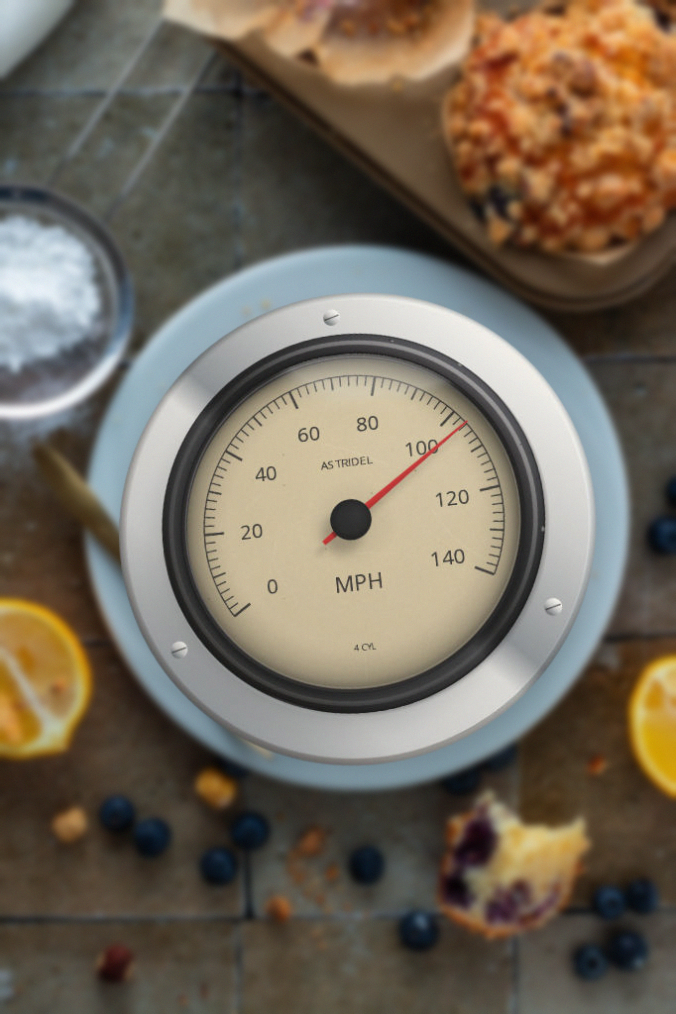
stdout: 104 (mph)
